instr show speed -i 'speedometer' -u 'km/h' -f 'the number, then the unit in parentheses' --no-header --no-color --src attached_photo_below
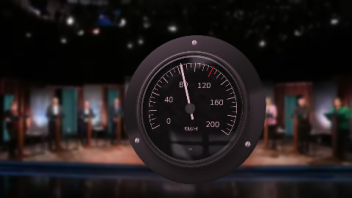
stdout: 85 (km/h)
